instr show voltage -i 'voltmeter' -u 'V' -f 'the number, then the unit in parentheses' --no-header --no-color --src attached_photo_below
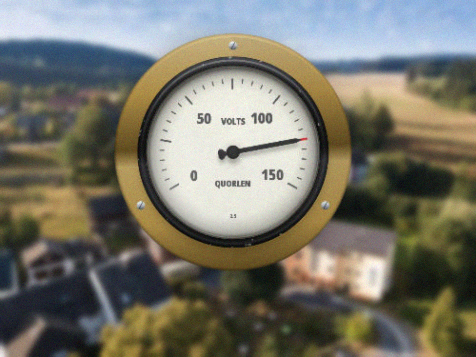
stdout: 125 (V)
